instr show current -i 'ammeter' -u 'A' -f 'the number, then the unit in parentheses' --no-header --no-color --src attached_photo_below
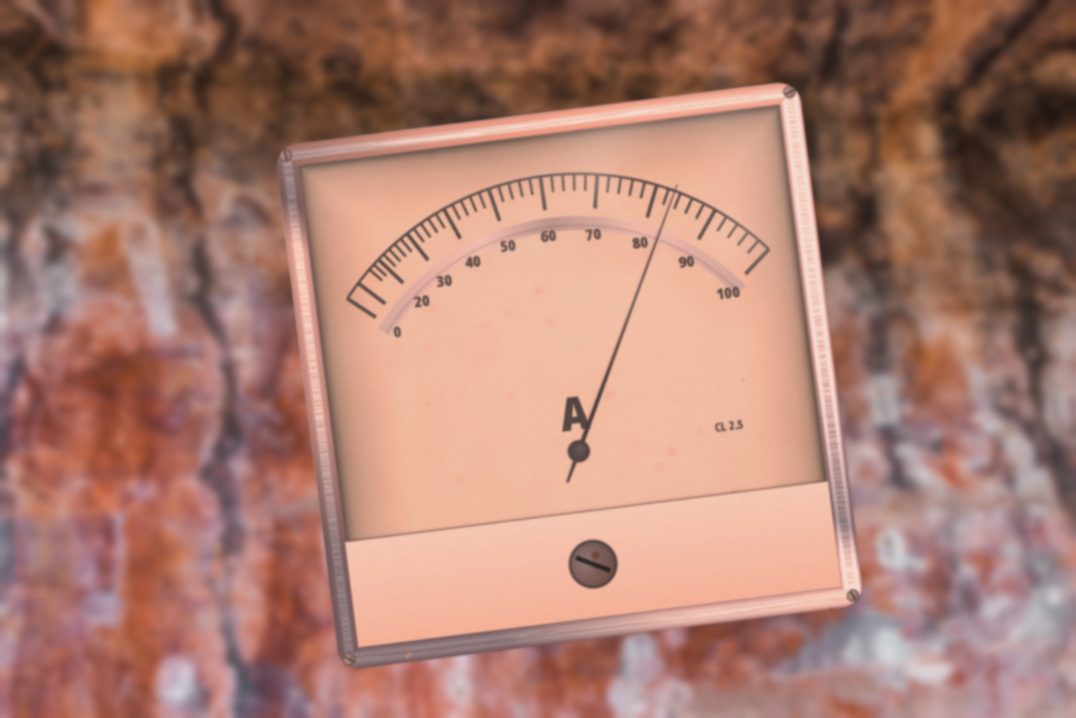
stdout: 83 (A)
